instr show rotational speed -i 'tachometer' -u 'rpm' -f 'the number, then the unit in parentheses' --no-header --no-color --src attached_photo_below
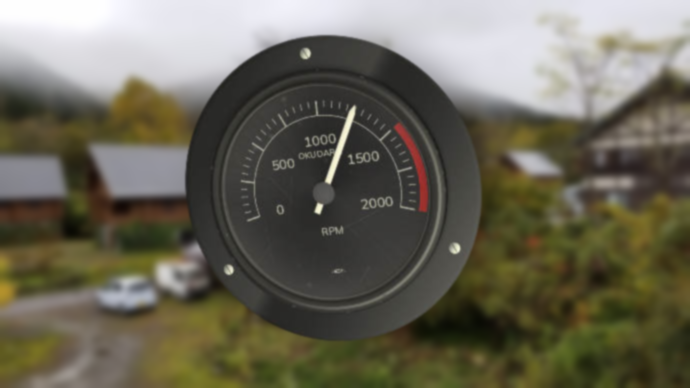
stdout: 1250 (rpm)
